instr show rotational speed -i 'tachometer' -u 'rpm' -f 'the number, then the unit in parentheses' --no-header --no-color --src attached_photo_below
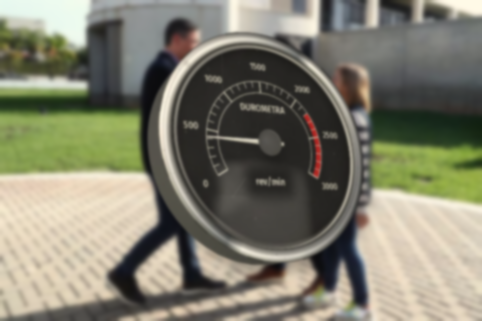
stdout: 400 (rpm)
